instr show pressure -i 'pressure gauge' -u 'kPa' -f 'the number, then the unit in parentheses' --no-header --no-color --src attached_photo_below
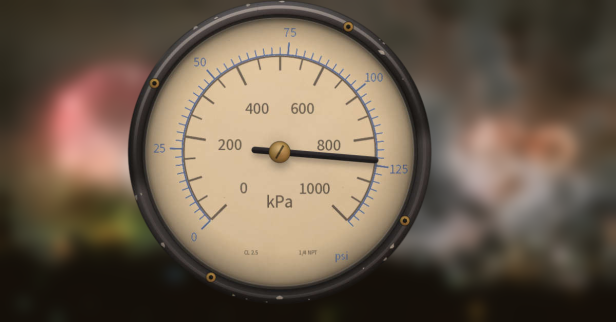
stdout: 850 (kPa)
